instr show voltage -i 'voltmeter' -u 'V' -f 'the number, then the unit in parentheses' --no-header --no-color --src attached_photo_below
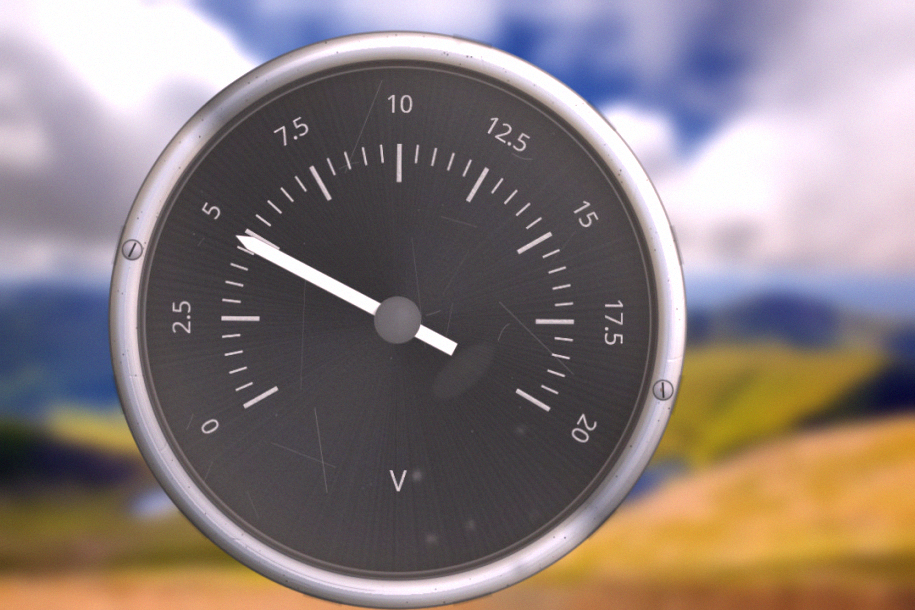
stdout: 4.75 (V)
